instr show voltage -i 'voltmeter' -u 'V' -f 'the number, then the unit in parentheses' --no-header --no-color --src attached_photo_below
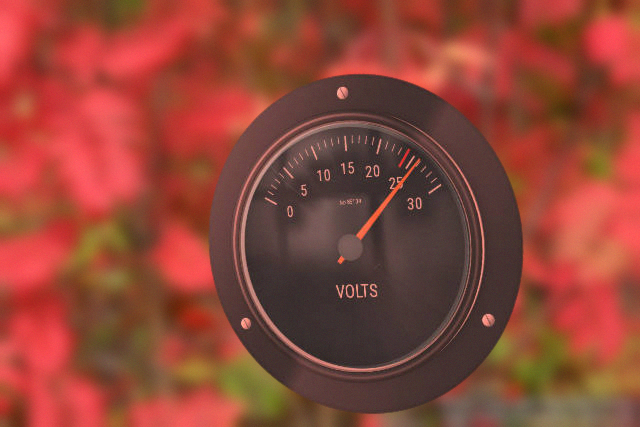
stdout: 26 (V)
